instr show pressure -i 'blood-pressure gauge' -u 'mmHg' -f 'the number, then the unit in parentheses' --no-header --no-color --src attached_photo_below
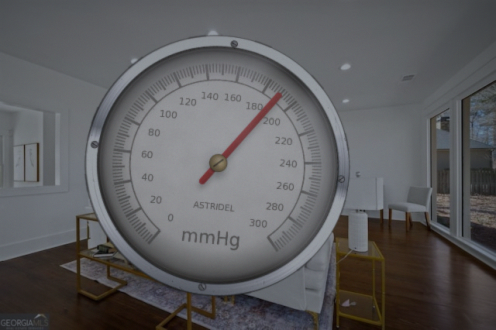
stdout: 190 (mmHg)
